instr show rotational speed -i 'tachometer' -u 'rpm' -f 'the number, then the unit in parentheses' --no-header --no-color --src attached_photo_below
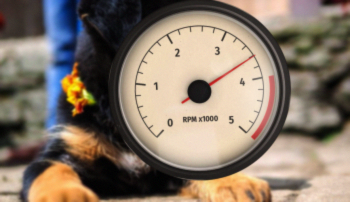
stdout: 3600 (rpm)
